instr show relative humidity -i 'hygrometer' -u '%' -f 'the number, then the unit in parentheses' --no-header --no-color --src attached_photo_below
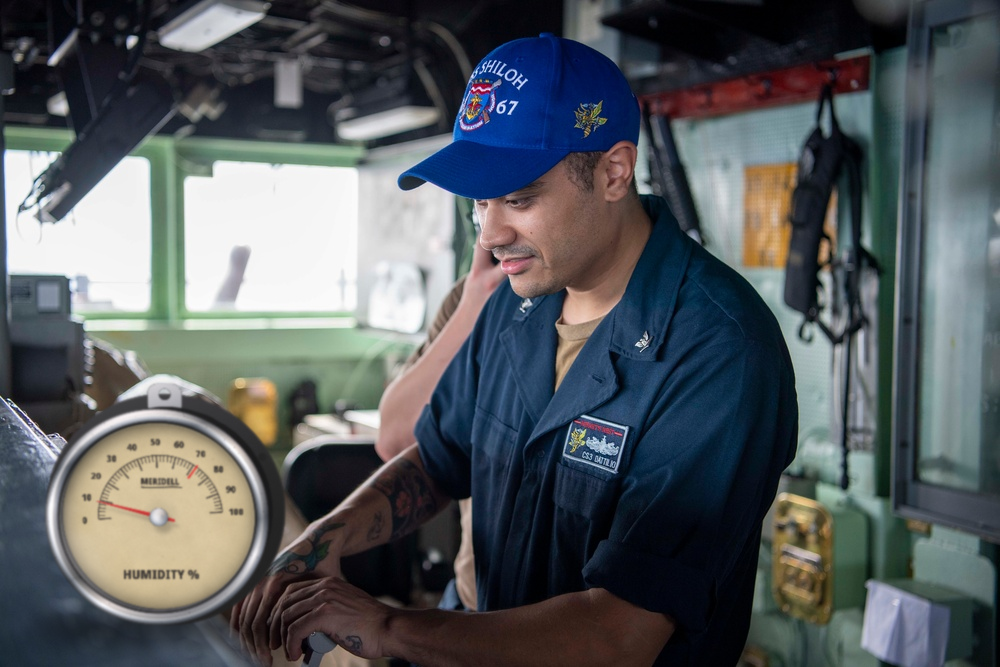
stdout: 10 (%)
